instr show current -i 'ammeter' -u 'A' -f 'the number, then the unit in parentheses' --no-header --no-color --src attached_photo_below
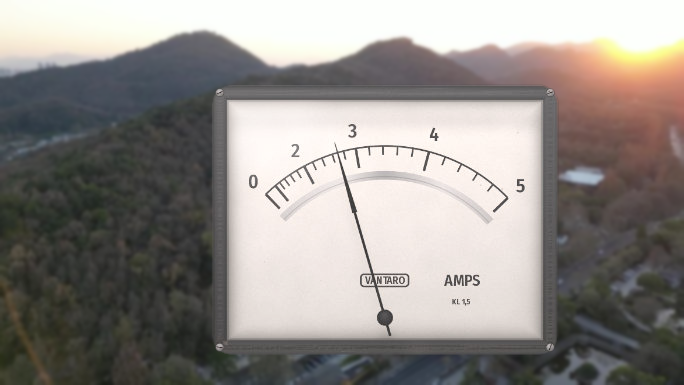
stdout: 2.7 (A)
